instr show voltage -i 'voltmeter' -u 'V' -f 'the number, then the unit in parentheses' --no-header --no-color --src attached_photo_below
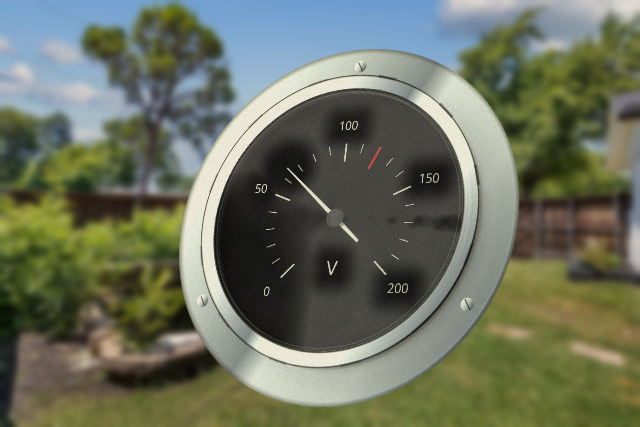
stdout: 65 (V)
